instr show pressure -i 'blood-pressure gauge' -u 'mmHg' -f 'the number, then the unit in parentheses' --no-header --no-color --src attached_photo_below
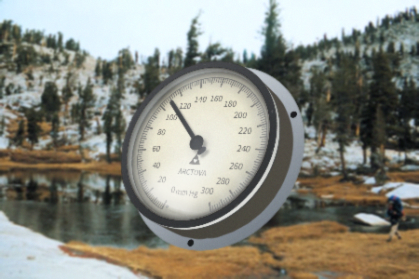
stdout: 110 (mmHg)
